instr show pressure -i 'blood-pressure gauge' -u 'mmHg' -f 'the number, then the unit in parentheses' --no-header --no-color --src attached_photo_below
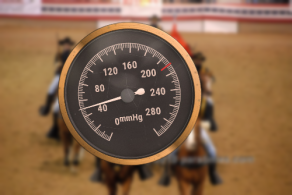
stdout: 50 (mmHg)
